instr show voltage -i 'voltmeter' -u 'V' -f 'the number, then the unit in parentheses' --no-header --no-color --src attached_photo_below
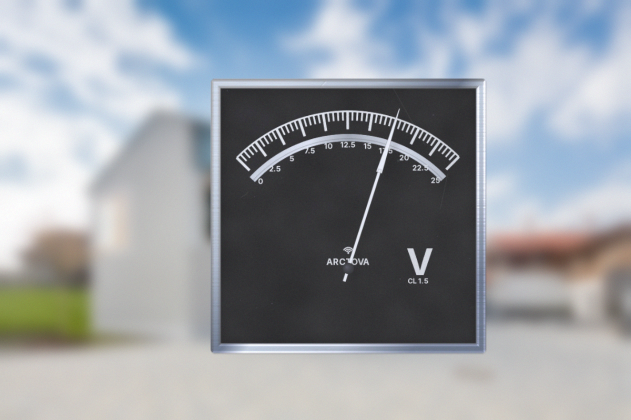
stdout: 17.5 (V)
